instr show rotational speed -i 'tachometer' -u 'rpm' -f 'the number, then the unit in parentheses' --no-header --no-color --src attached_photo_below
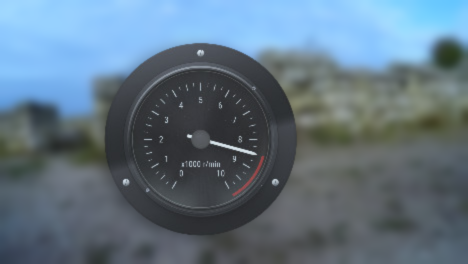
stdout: 8500 (rpm)
